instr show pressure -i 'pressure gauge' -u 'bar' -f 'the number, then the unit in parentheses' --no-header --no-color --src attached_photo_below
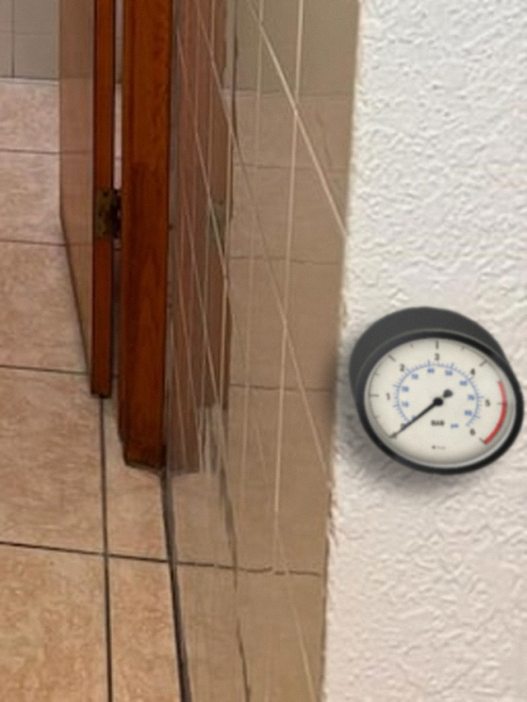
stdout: 0 (bar)
